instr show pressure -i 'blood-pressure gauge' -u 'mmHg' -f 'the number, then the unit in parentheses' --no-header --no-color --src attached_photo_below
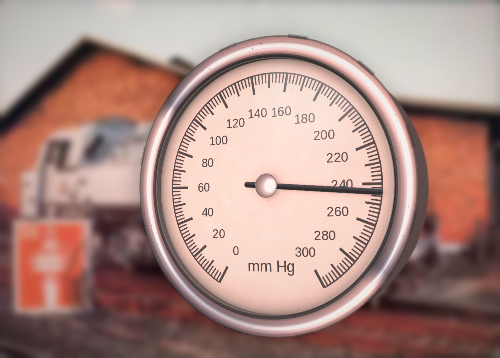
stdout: 244 (mmHg)
